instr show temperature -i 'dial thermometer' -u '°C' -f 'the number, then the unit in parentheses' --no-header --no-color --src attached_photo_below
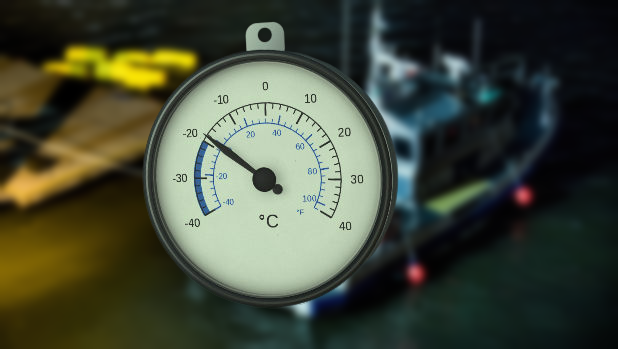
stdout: -18 (°C)
